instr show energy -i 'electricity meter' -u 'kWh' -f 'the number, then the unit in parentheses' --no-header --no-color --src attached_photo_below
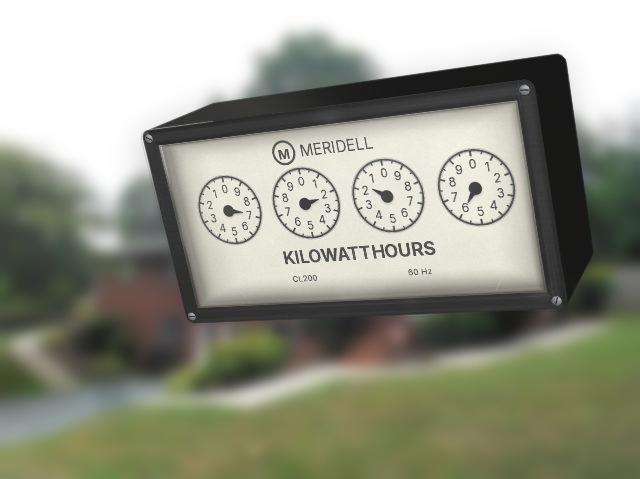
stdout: 7216 (kWh)
